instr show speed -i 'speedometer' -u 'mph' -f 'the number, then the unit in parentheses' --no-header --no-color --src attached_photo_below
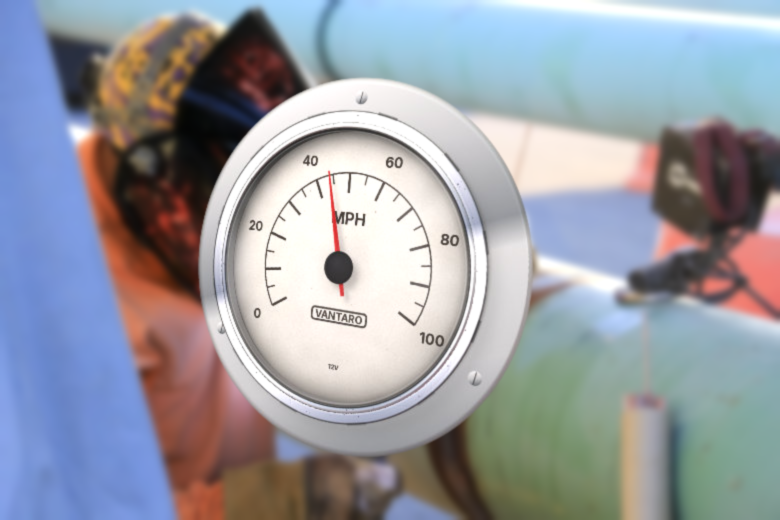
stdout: 45 (mph)
